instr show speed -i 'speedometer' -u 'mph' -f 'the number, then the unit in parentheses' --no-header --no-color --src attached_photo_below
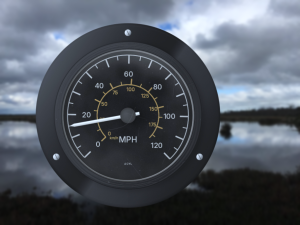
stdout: 15 (mph)
